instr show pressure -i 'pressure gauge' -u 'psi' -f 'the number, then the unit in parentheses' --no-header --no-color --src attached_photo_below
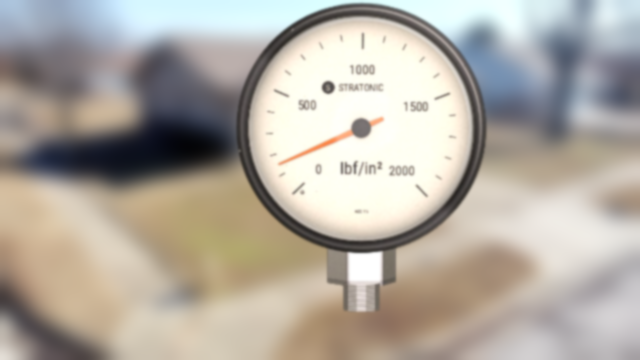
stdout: 150 (psi)
